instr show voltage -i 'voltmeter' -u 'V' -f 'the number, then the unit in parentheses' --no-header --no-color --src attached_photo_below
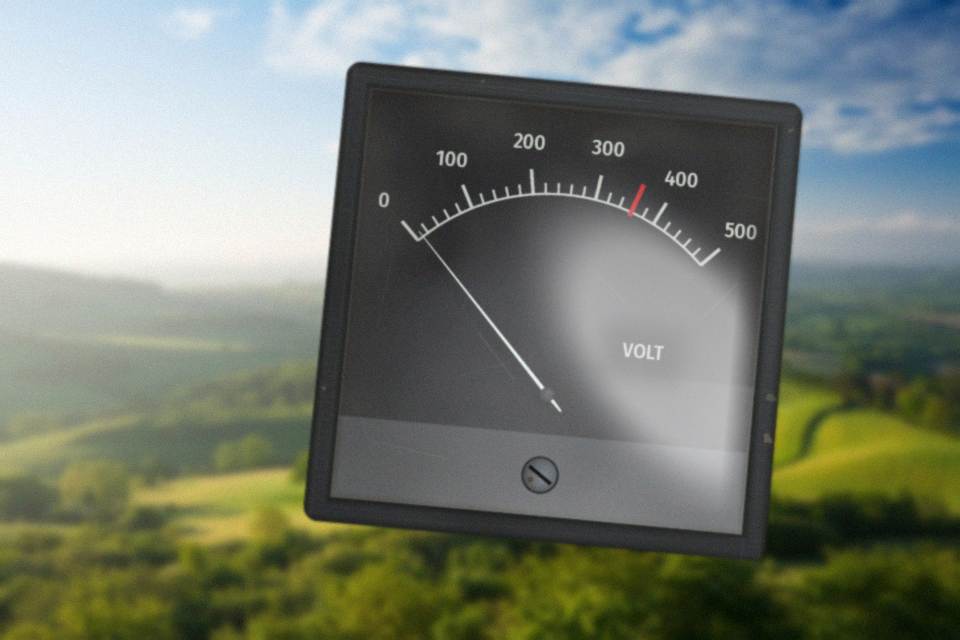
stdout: 10 (V)
